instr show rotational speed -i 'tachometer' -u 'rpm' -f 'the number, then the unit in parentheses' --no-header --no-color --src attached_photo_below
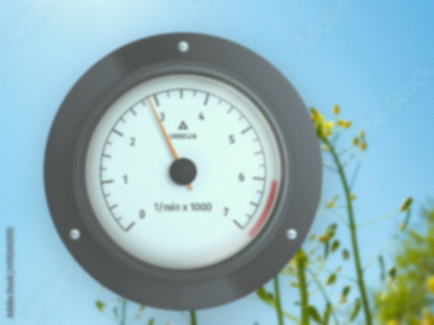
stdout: 2875 (rpm)
